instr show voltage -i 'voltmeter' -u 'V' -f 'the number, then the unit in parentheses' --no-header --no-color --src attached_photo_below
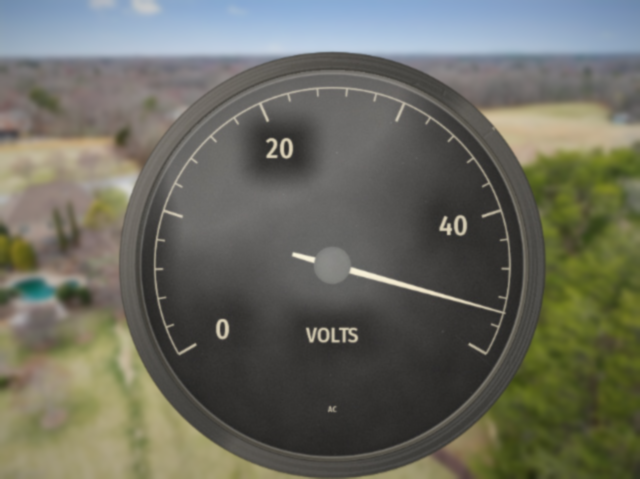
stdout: 47 (V)
